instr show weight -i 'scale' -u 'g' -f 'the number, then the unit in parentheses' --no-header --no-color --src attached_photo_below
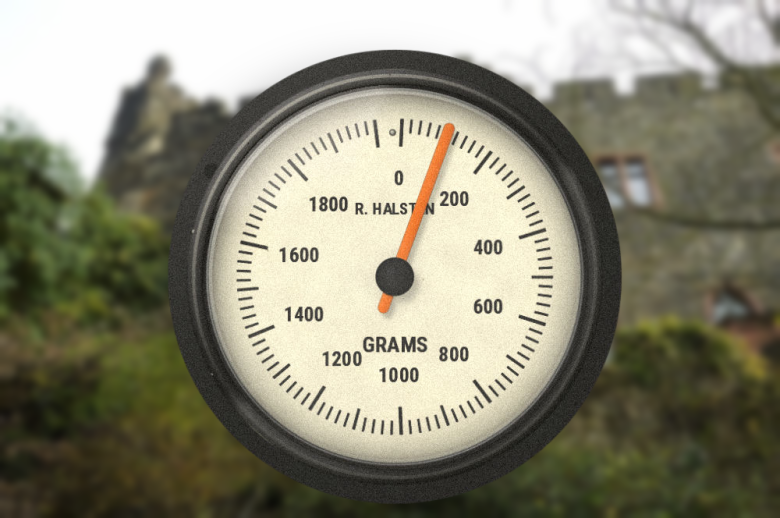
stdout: 100 (g)
